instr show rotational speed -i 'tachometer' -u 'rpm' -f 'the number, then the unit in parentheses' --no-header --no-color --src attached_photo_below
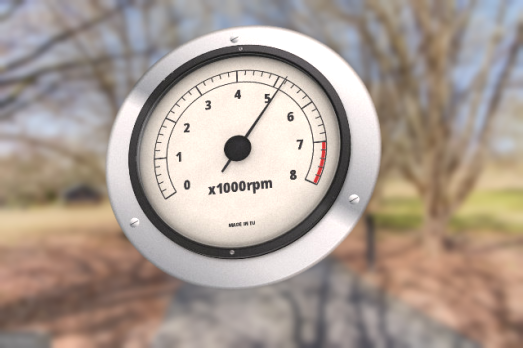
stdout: 5200 (rpm)
